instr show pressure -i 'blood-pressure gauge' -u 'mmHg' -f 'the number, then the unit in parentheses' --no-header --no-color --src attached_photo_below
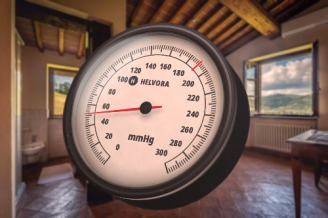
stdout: 50 (mmHg)
